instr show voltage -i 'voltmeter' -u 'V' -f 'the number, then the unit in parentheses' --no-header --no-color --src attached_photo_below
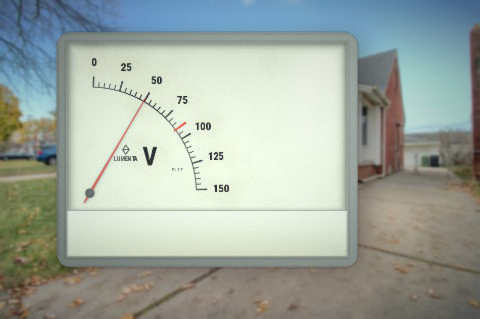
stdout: 50 (V)
